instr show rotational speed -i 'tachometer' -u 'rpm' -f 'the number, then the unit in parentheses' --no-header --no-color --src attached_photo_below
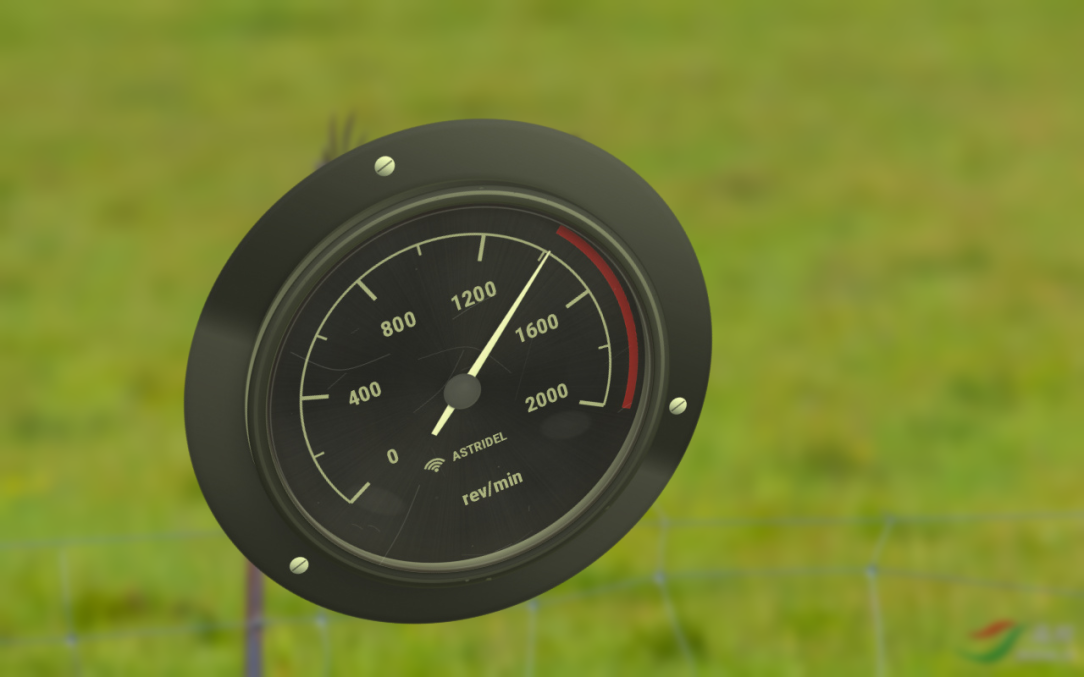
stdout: 1400 (rpm)
